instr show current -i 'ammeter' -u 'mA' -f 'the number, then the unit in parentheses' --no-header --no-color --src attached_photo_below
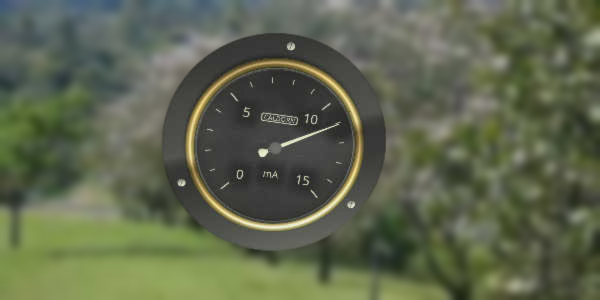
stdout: 11 (mA)
